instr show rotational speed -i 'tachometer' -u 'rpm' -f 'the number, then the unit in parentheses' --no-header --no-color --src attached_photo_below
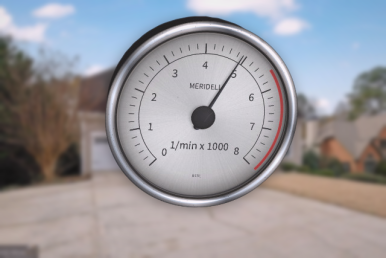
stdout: 4900 (rpm)
